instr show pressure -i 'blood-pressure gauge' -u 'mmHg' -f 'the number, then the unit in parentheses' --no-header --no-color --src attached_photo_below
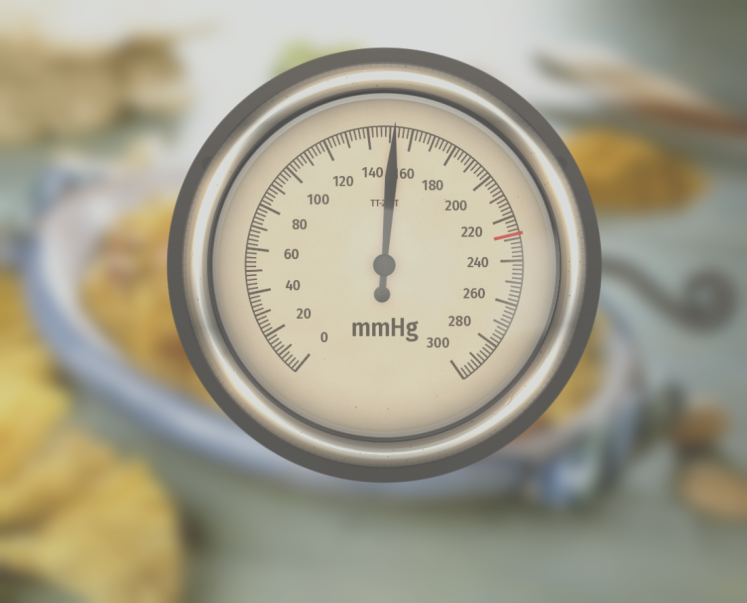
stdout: 152 (mmHg)
